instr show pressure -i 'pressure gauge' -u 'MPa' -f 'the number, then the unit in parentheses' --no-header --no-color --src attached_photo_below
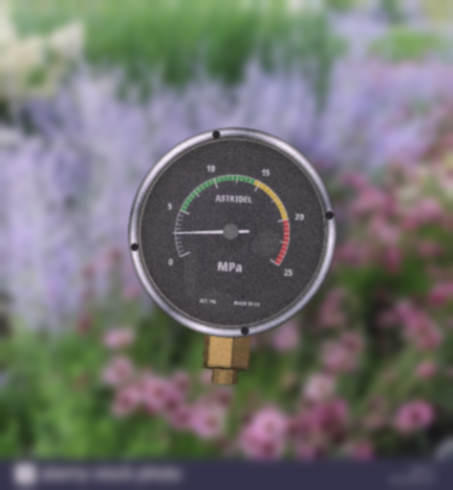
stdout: 2.5 (MPa)
